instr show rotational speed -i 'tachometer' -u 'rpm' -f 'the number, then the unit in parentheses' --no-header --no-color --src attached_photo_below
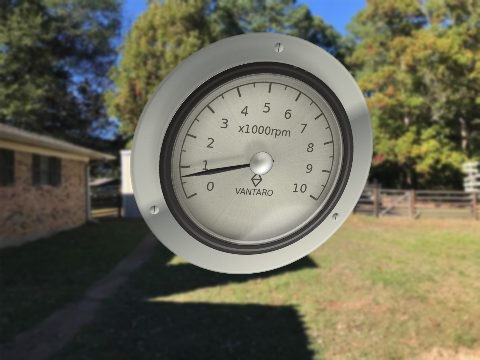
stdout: 750 (rpm)
